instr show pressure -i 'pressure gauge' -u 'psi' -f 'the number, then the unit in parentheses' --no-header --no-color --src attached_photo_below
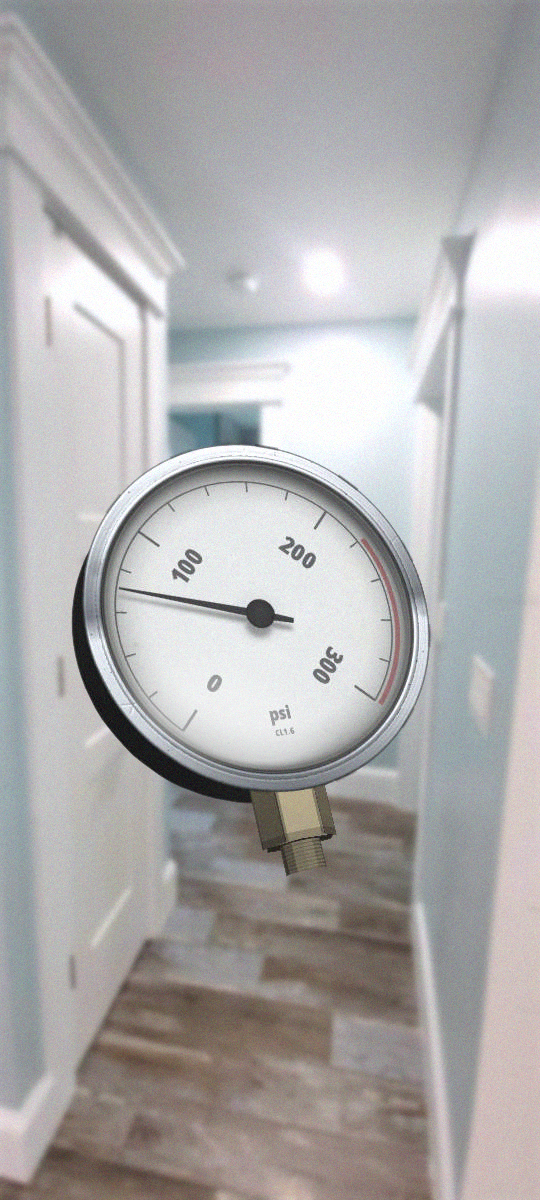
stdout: 70 (psi)
